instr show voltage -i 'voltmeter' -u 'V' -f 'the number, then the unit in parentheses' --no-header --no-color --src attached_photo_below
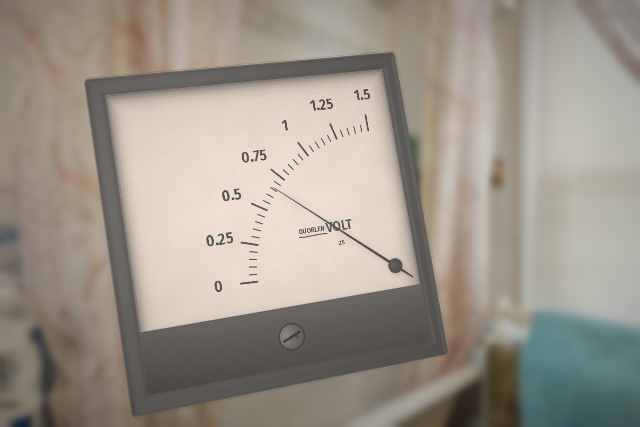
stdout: 0.65 (V)
